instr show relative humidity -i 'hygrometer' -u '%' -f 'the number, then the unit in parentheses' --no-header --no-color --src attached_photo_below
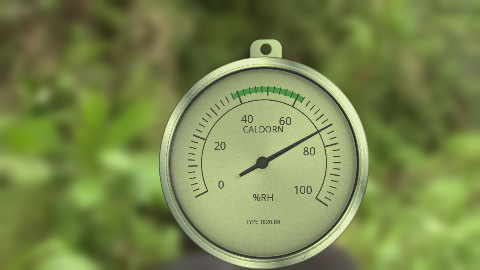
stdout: 74 (%)
